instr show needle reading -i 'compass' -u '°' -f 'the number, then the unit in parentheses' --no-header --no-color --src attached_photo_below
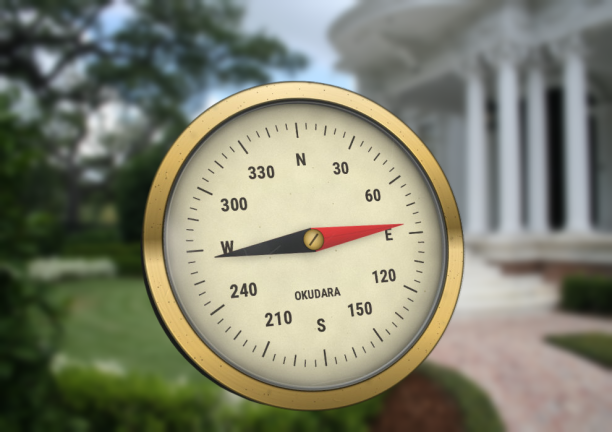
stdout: 85 (°)
